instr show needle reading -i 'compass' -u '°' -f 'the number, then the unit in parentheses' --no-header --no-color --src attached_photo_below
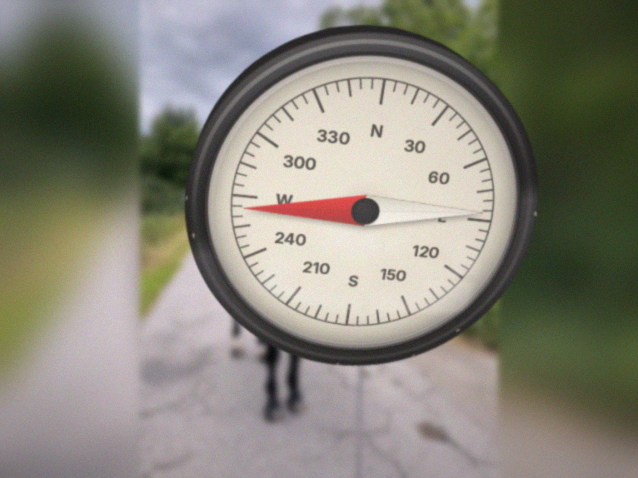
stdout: 265 (°)
